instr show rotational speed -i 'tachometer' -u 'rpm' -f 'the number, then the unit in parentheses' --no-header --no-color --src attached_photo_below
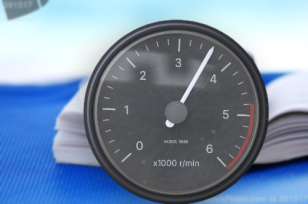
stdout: 3600 (rpm)
